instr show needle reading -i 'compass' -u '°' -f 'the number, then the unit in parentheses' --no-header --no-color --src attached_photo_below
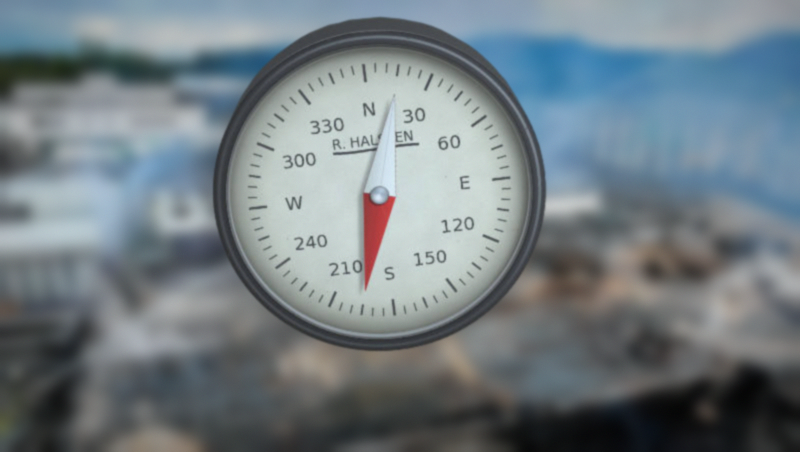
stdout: 195 (°)
